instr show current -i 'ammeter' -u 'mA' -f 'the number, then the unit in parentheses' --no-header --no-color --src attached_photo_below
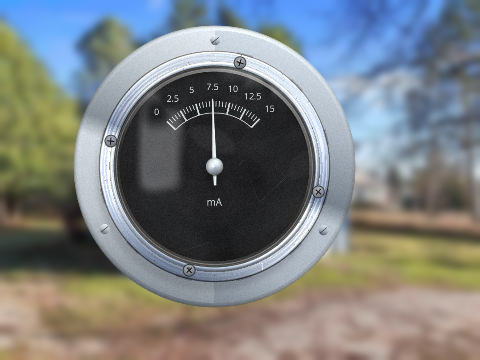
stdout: 7.5 (mA)
